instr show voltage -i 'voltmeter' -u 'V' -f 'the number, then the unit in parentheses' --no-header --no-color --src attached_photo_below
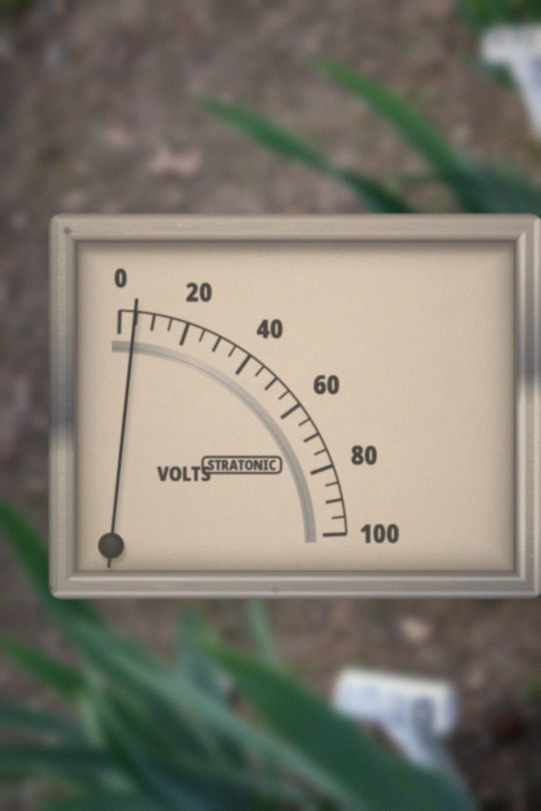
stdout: 5 (V)
